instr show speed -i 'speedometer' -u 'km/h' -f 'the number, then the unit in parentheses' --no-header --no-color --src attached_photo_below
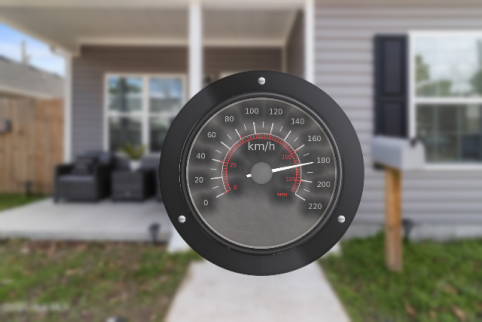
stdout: 180 (km/h)
